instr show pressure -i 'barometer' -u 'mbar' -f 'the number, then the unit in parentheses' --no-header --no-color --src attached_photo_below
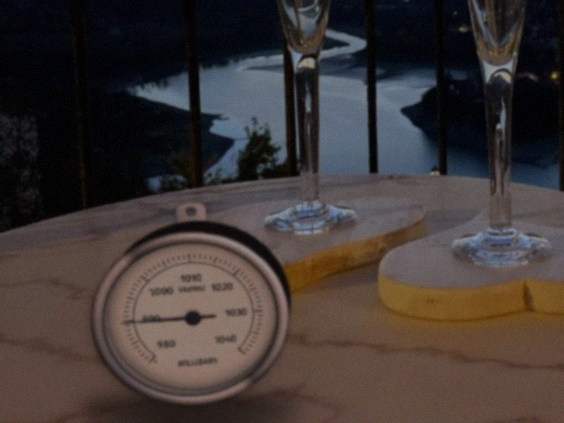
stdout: 990 (mbar)
